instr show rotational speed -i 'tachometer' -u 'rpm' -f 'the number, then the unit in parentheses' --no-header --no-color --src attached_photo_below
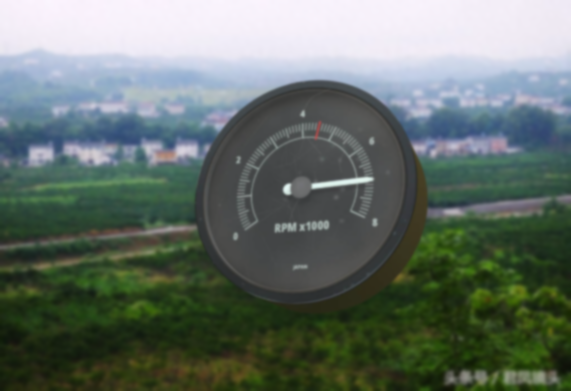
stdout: 7000 (rpm)
